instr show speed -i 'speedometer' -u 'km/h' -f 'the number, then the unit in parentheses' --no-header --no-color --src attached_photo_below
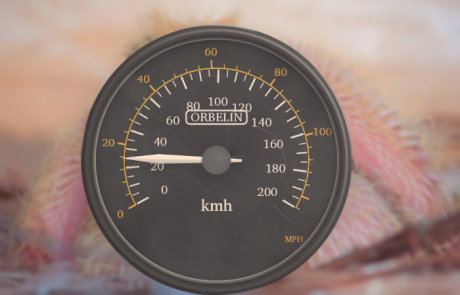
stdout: 25 (km/h)
